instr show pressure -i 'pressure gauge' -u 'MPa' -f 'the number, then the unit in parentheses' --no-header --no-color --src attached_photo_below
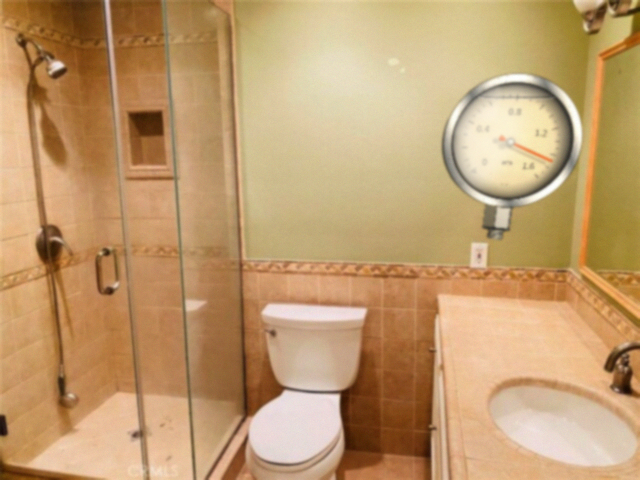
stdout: 1.45 (MPa)
